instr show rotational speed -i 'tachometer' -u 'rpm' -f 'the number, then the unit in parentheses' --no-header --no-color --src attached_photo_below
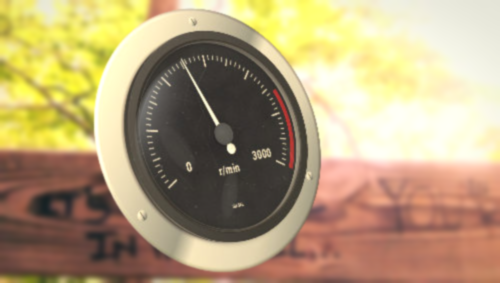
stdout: 1250 (rpm)
